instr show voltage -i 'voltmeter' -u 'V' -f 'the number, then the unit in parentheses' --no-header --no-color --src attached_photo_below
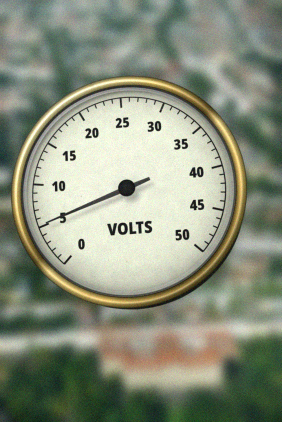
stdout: 5 (V)
